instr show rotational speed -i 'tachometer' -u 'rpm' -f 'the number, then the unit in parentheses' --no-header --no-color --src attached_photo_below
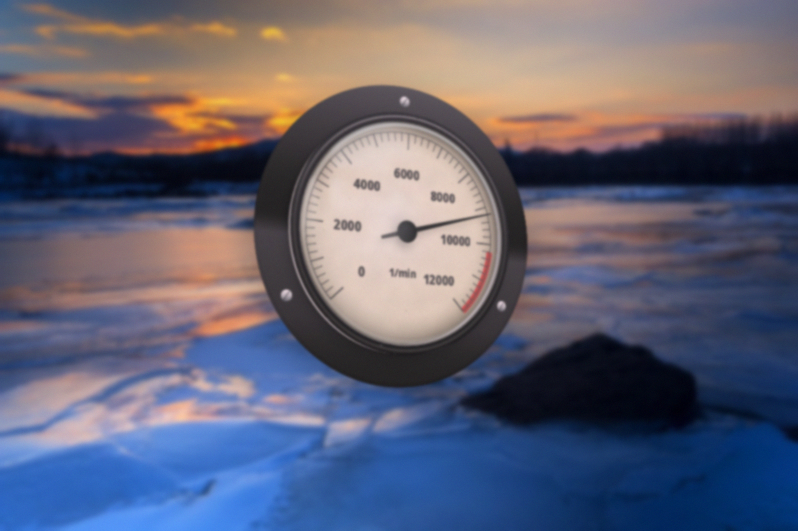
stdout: 9200 (rpm)
